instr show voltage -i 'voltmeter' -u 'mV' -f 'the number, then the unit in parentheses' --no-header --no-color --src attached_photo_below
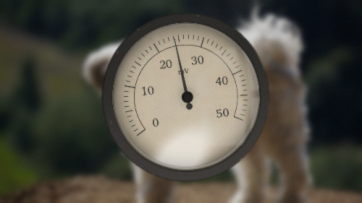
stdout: 24 (mV)
